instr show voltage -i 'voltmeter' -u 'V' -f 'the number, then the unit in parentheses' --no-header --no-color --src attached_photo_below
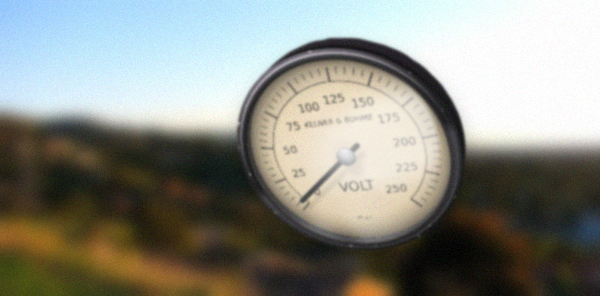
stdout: 5 (V)
